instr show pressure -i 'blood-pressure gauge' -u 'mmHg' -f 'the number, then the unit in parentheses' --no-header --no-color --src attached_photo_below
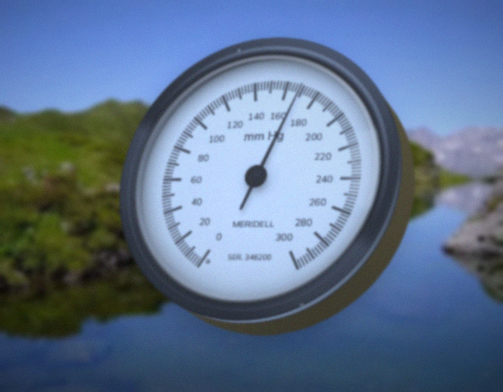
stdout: 170 (mmHg)
